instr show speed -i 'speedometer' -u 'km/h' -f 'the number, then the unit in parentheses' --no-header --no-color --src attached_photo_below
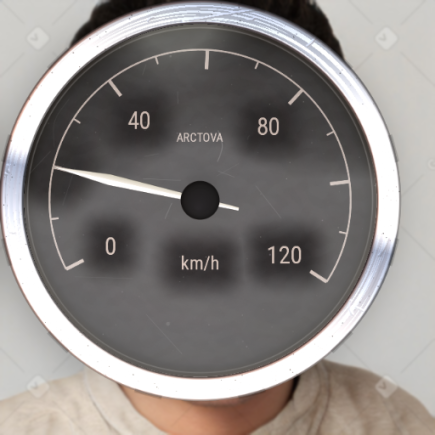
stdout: 20 (km/h)
